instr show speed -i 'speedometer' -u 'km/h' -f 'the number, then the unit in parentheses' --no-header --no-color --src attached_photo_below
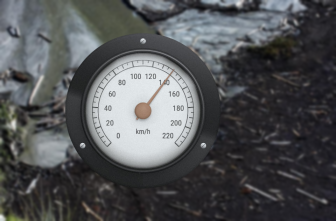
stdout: 140 (km/h)
